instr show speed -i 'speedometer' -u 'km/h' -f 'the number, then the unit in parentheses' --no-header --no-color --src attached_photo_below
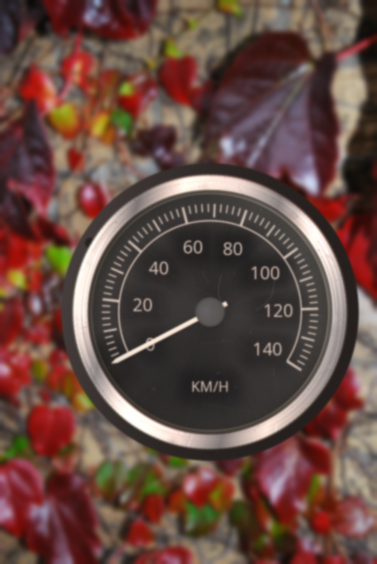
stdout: 0 (km/h)
